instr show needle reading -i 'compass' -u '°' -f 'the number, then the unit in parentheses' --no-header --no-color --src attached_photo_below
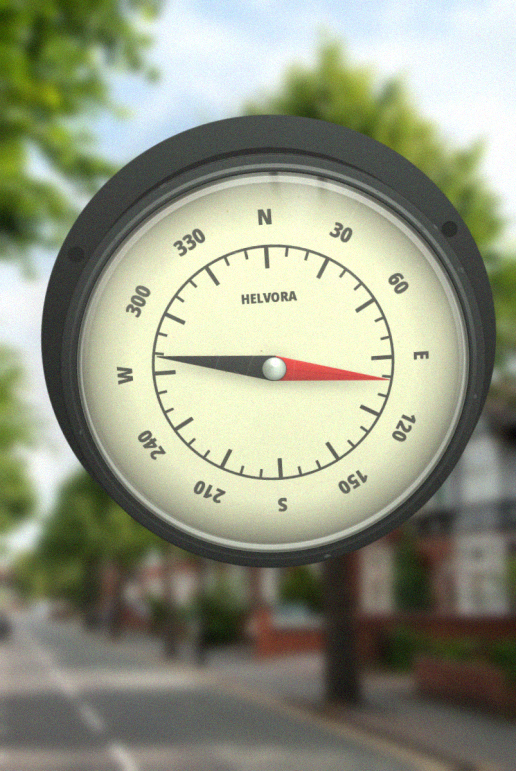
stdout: 100 (°)
